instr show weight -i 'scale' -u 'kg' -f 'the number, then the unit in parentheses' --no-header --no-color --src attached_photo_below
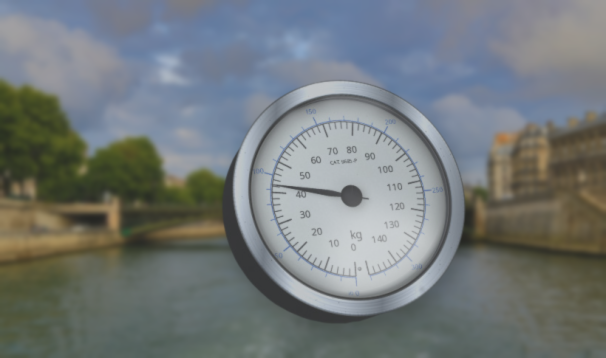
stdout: 42 (kg)
